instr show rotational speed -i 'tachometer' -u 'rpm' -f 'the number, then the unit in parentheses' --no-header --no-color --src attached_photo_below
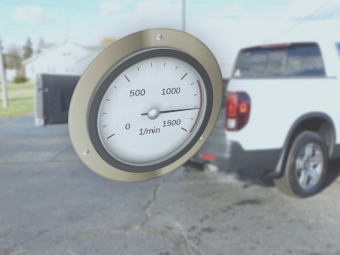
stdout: 1300 (rpm)
